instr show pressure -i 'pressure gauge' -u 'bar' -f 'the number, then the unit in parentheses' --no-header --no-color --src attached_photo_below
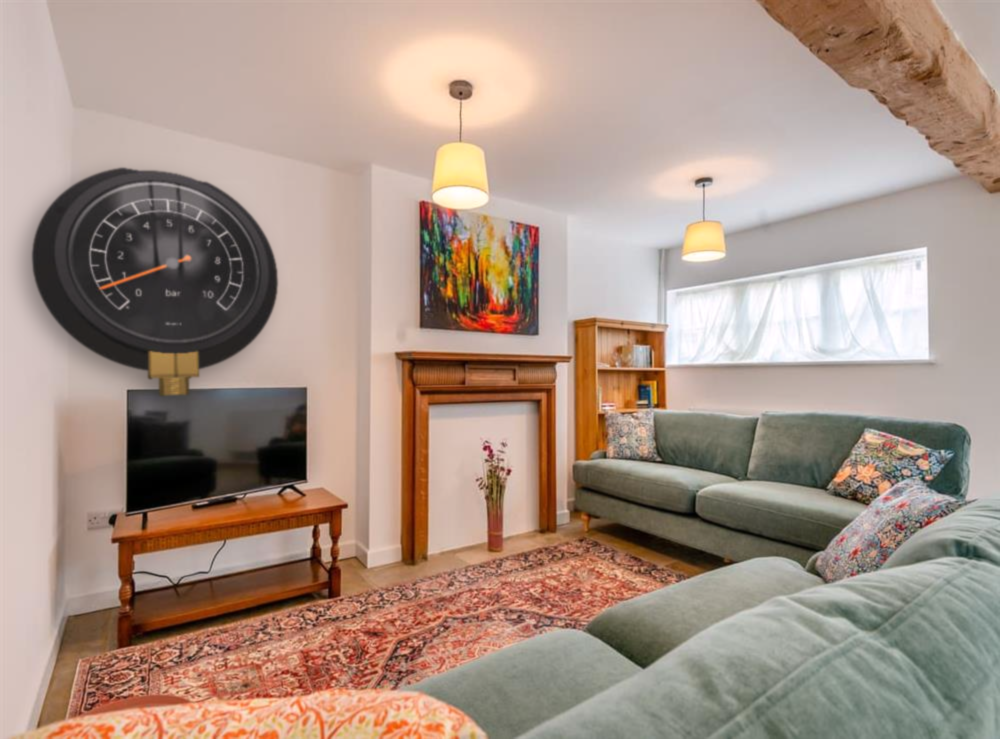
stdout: 0.75 (bar)
